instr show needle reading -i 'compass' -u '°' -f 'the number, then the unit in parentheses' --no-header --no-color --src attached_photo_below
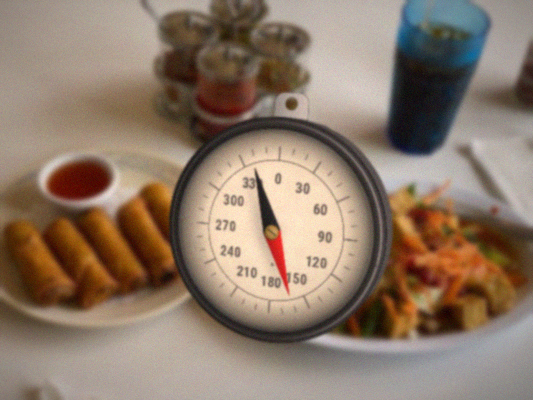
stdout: 160 (°)
